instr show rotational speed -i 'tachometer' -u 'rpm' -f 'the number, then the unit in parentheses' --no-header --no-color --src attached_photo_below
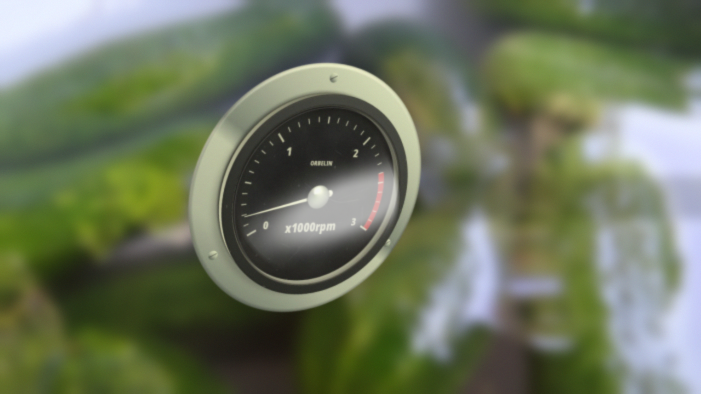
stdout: 200 (rpm)
